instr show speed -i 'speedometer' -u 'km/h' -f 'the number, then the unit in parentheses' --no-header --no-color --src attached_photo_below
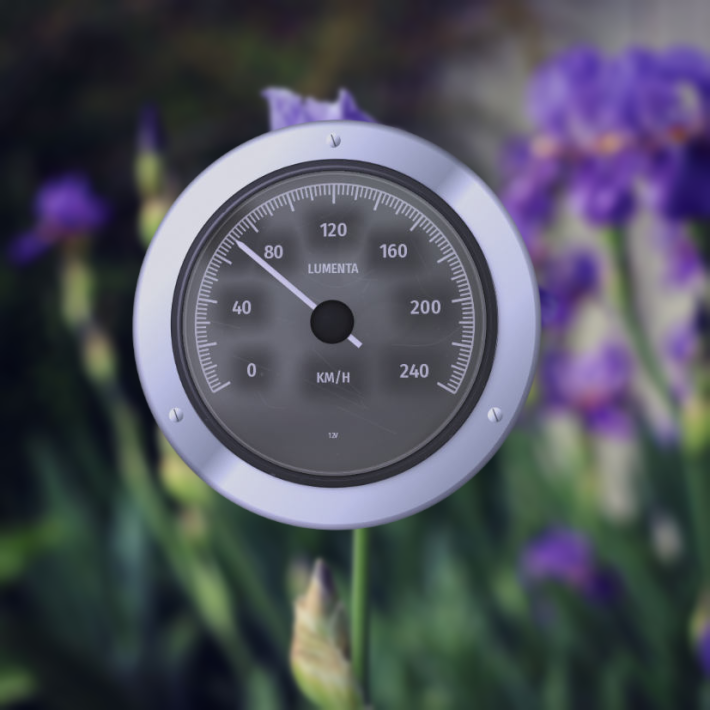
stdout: 70 (km/h)
